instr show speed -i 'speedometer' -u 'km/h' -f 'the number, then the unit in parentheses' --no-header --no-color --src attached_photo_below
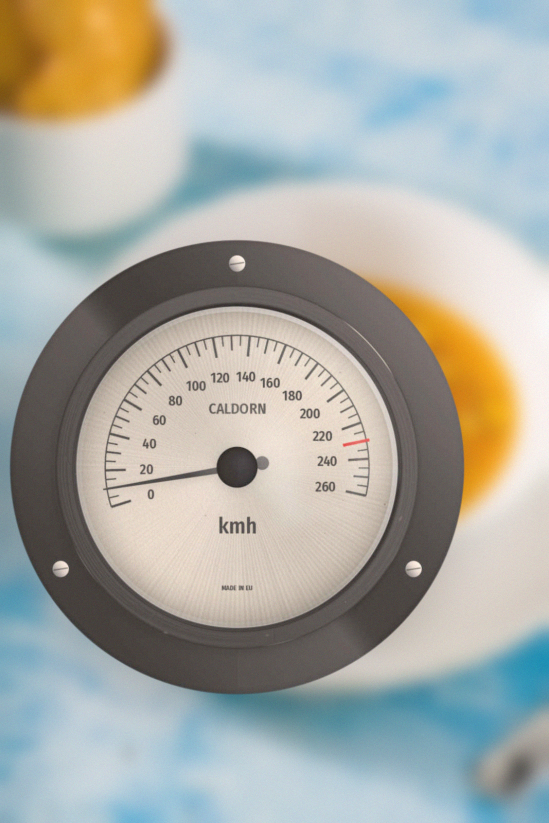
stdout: 10 (km/h)
